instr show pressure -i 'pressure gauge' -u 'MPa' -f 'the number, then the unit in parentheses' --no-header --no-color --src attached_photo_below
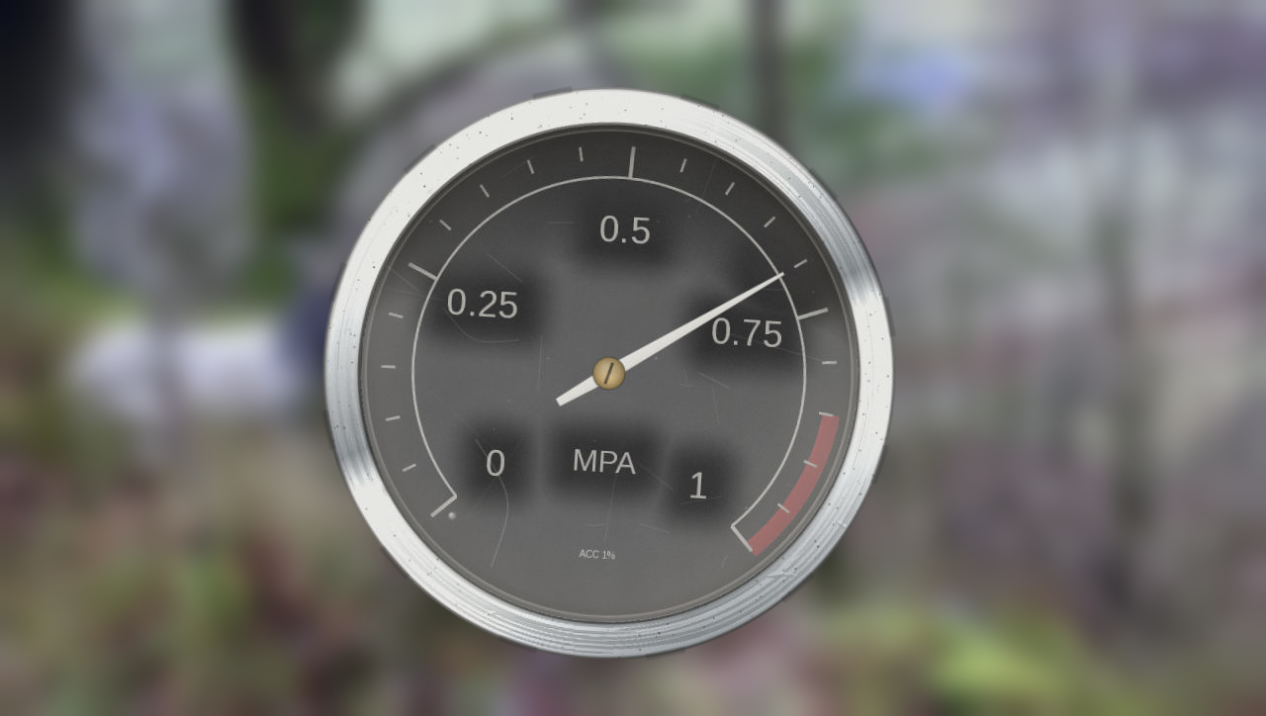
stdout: 0.7 (MPa)
